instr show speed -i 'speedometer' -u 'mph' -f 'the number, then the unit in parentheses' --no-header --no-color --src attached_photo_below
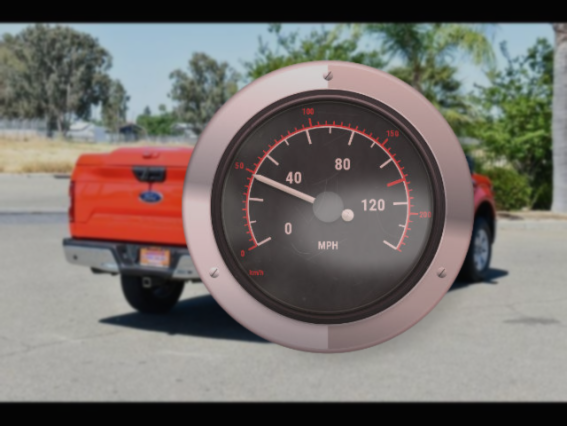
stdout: 30 (mph)
